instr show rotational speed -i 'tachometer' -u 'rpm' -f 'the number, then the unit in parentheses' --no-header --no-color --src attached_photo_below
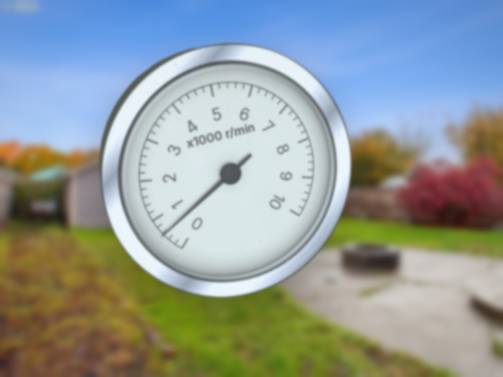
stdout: 600 (rpm)
